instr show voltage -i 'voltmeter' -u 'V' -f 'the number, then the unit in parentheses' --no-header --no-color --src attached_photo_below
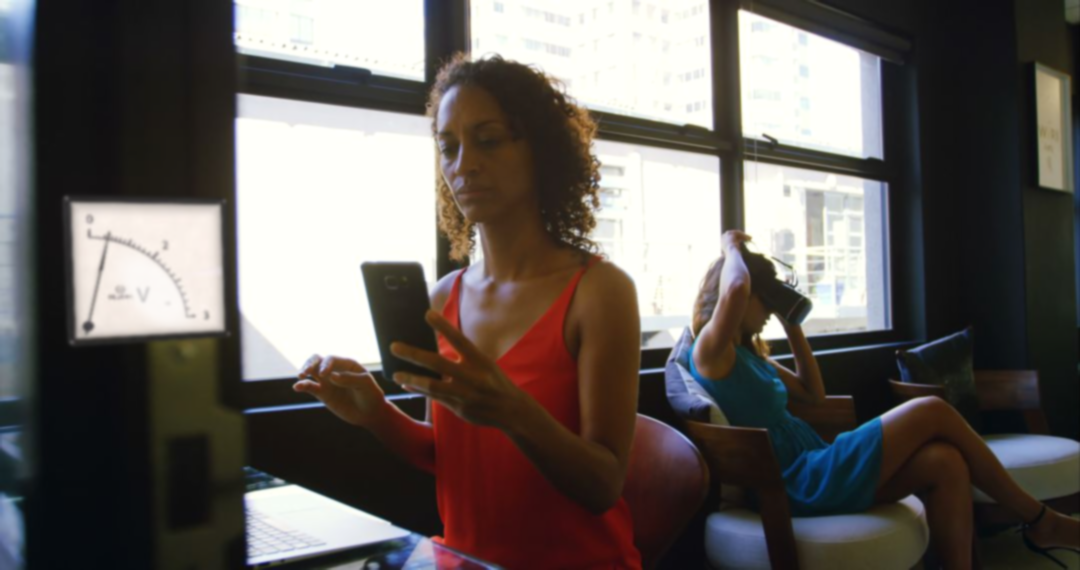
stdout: 1 (V)
